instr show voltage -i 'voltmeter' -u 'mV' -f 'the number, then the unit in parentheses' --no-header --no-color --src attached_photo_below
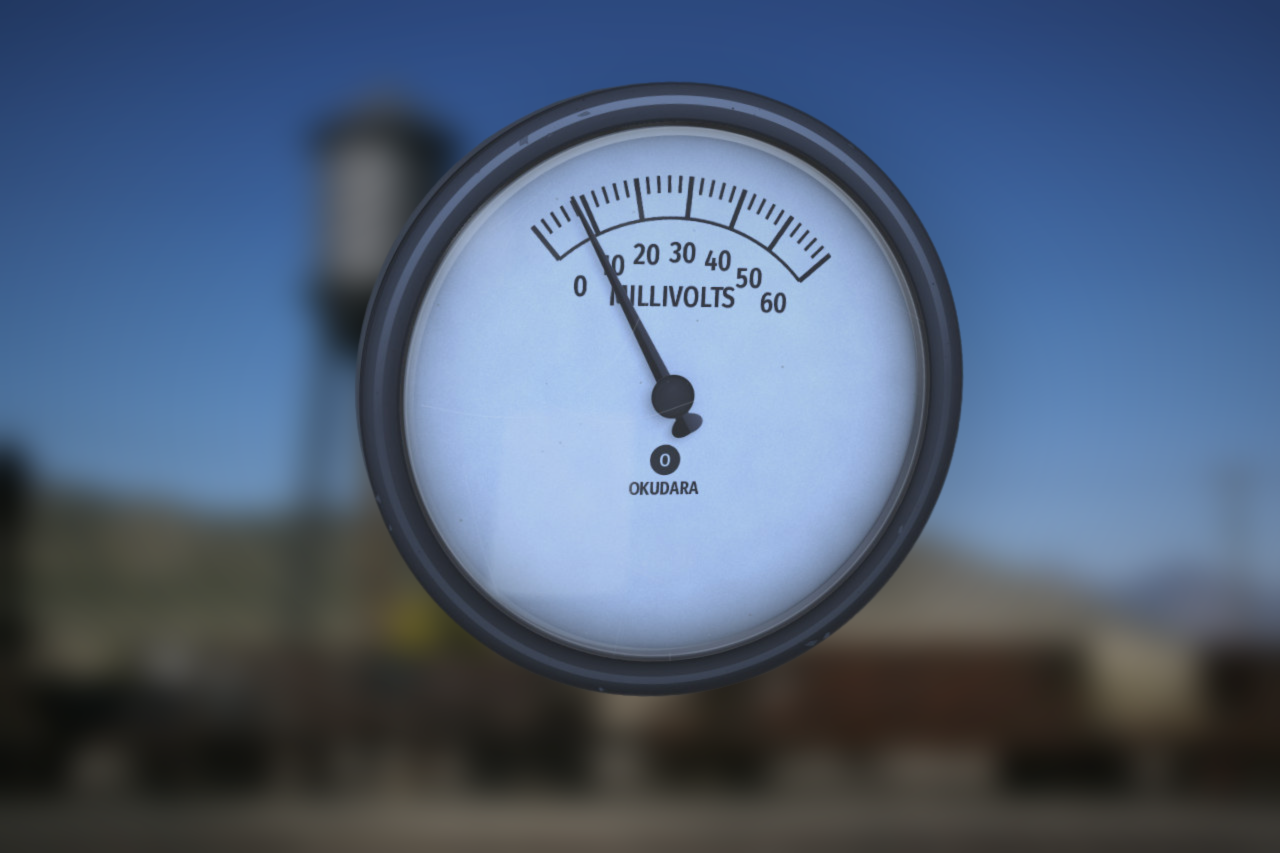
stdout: 8 (mV)
